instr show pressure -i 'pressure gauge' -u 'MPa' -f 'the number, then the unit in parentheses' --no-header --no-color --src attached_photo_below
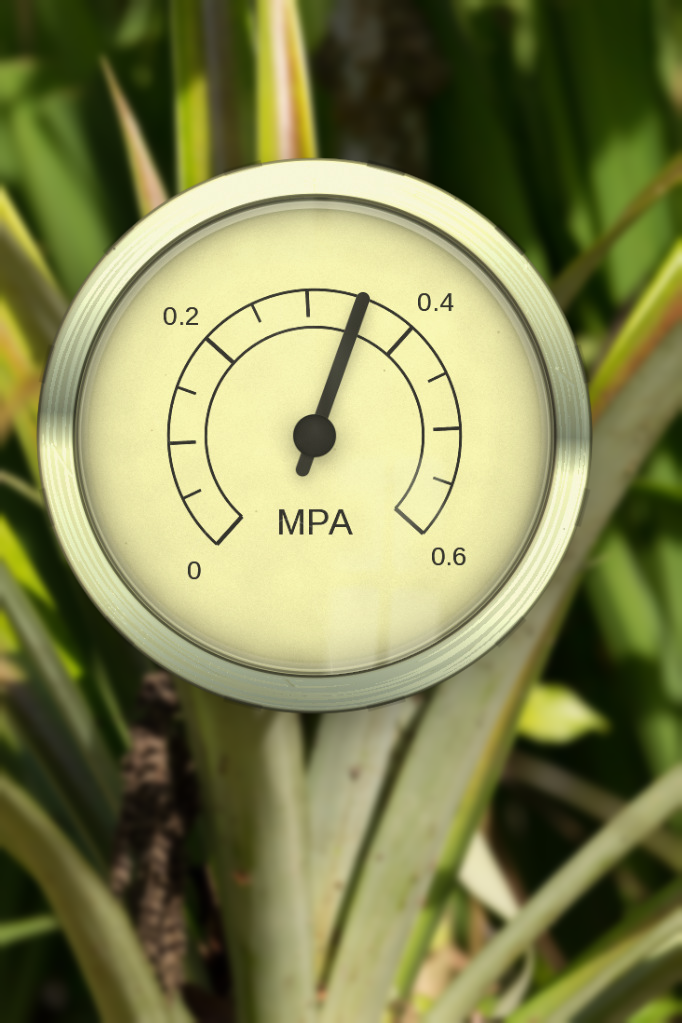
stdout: 0.35 (MPa)
